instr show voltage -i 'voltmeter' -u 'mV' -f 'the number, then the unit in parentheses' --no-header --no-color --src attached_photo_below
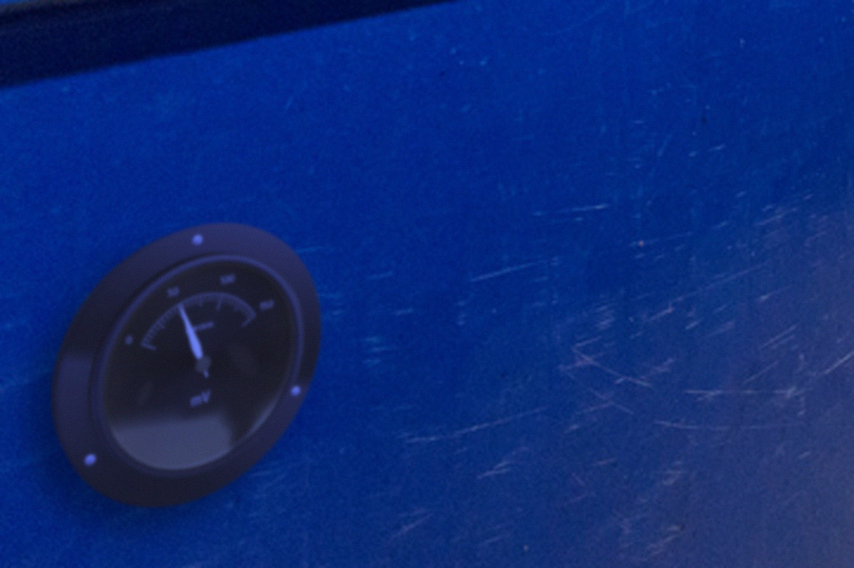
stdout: 50 (mV)
